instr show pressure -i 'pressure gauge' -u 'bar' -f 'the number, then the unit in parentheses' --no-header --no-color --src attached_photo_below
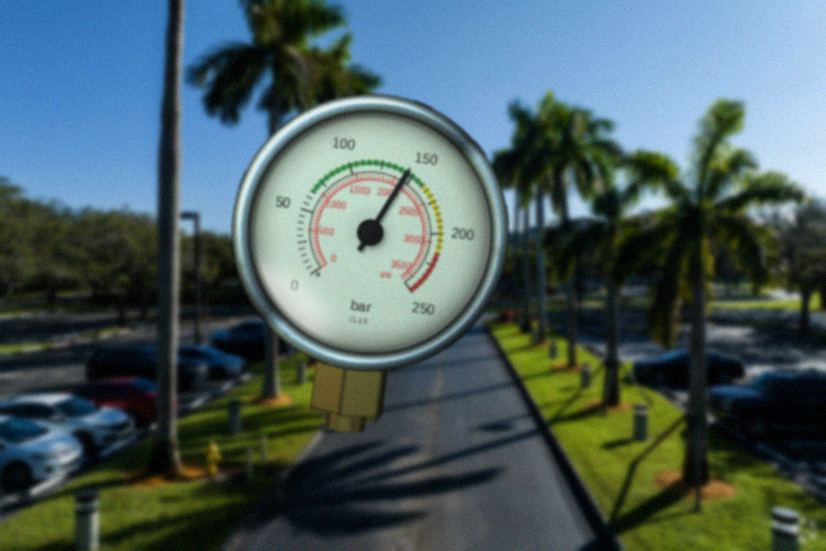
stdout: 145 (bar)
